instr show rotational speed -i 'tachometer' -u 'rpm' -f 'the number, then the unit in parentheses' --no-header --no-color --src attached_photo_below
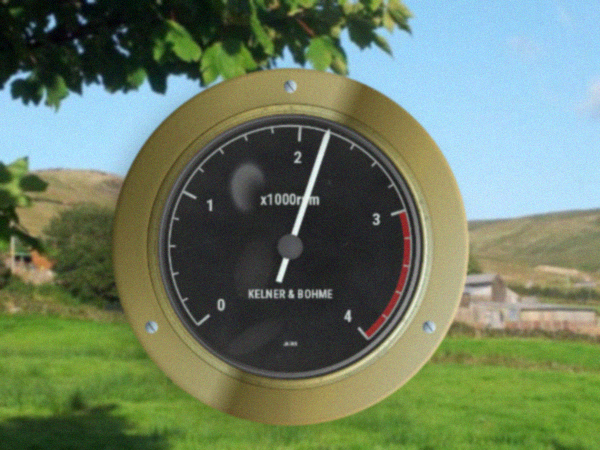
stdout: 2200 (rpm)
